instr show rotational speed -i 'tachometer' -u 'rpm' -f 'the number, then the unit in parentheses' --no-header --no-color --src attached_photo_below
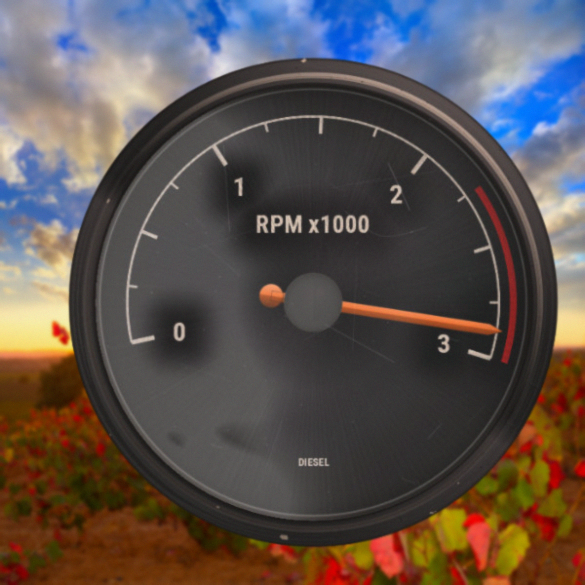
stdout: 2875 (rpm)
